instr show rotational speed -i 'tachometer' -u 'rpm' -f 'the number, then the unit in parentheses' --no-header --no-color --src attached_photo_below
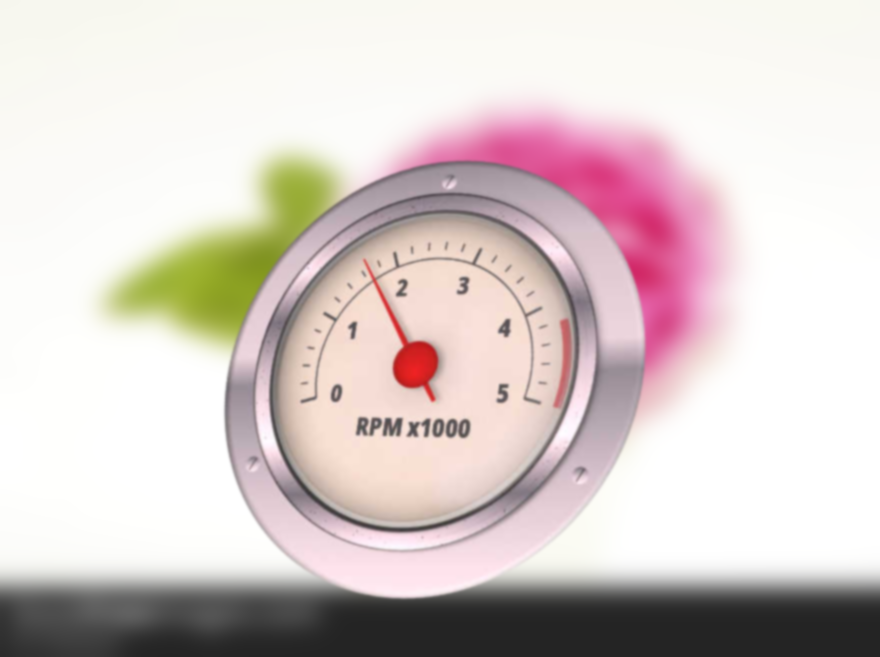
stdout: 1700 (rpm)
